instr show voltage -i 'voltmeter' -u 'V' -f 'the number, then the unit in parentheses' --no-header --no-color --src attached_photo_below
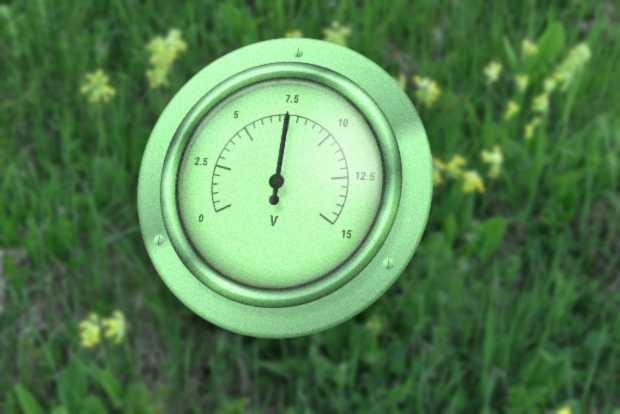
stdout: 7.5 (V)
